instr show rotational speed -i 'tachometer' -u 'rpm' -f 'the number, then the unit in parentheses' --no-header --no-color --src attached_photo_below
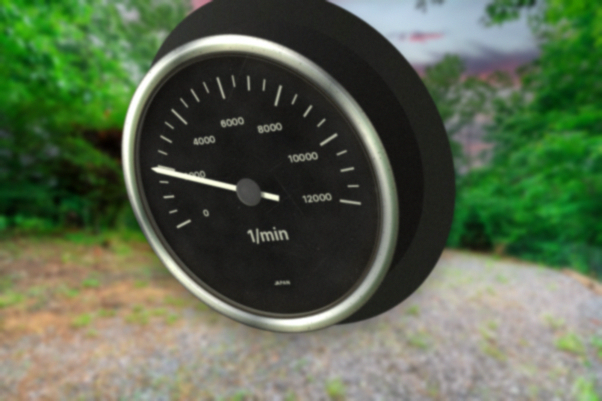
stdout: 2000 (rpm)
